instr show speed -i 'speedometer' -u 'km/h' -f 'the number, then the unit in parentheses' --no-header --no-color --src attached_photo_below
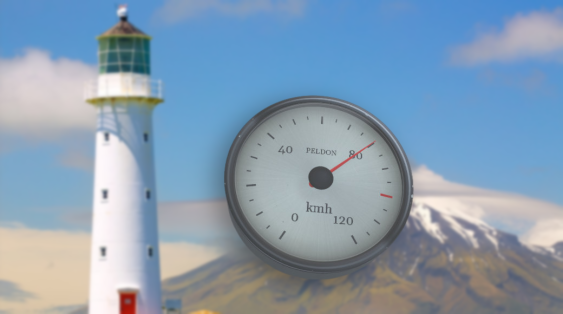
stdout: 80 (km/h)
